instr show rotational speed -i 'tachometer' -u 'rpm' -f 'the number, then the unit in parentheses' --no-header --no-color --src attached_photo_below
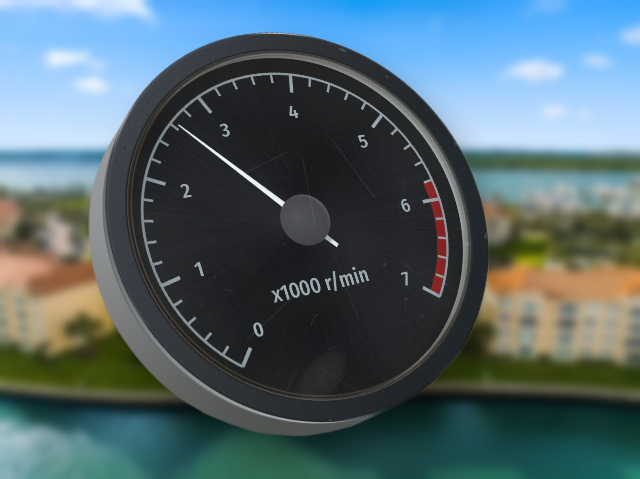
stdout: 2600 (rpm)
